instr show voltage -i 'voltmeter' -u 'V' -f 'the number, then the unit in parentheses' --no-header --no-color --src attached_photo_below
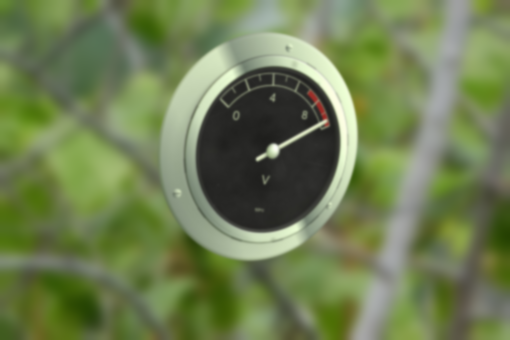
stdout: 9.5 (V)
